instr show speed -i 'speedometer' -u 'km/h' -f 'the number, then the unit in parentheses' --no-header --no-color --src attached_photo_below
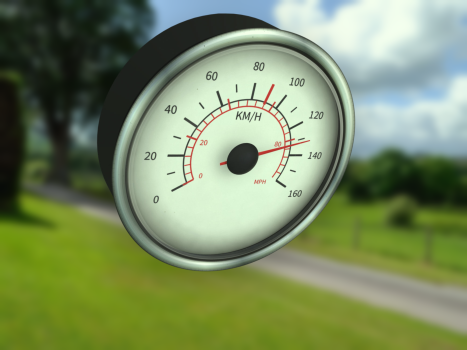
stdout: 130 (km/h)
